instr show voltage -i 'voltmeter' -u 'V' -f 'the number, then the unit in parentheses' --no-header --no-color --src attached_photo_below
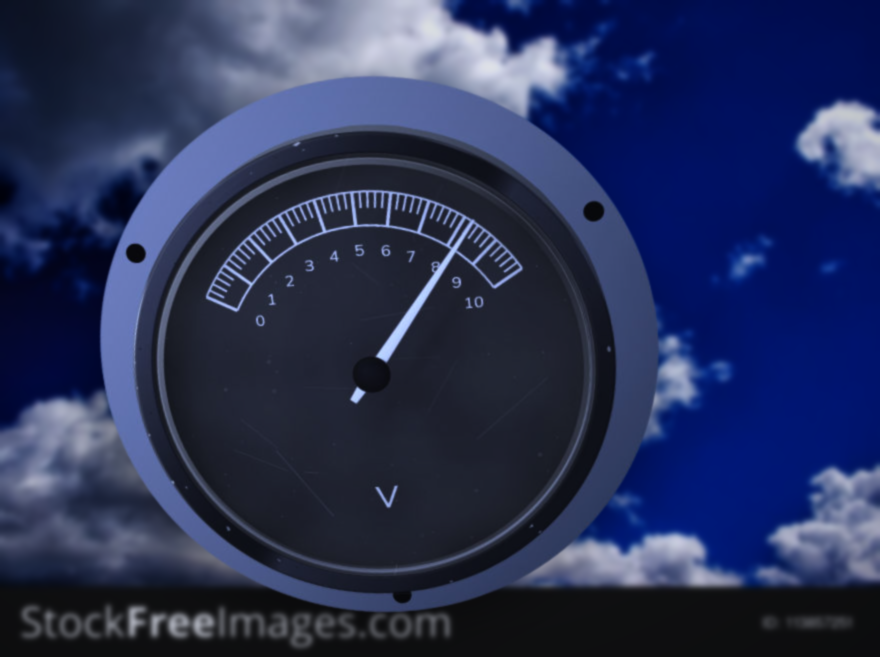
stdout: 8.2 (V)
